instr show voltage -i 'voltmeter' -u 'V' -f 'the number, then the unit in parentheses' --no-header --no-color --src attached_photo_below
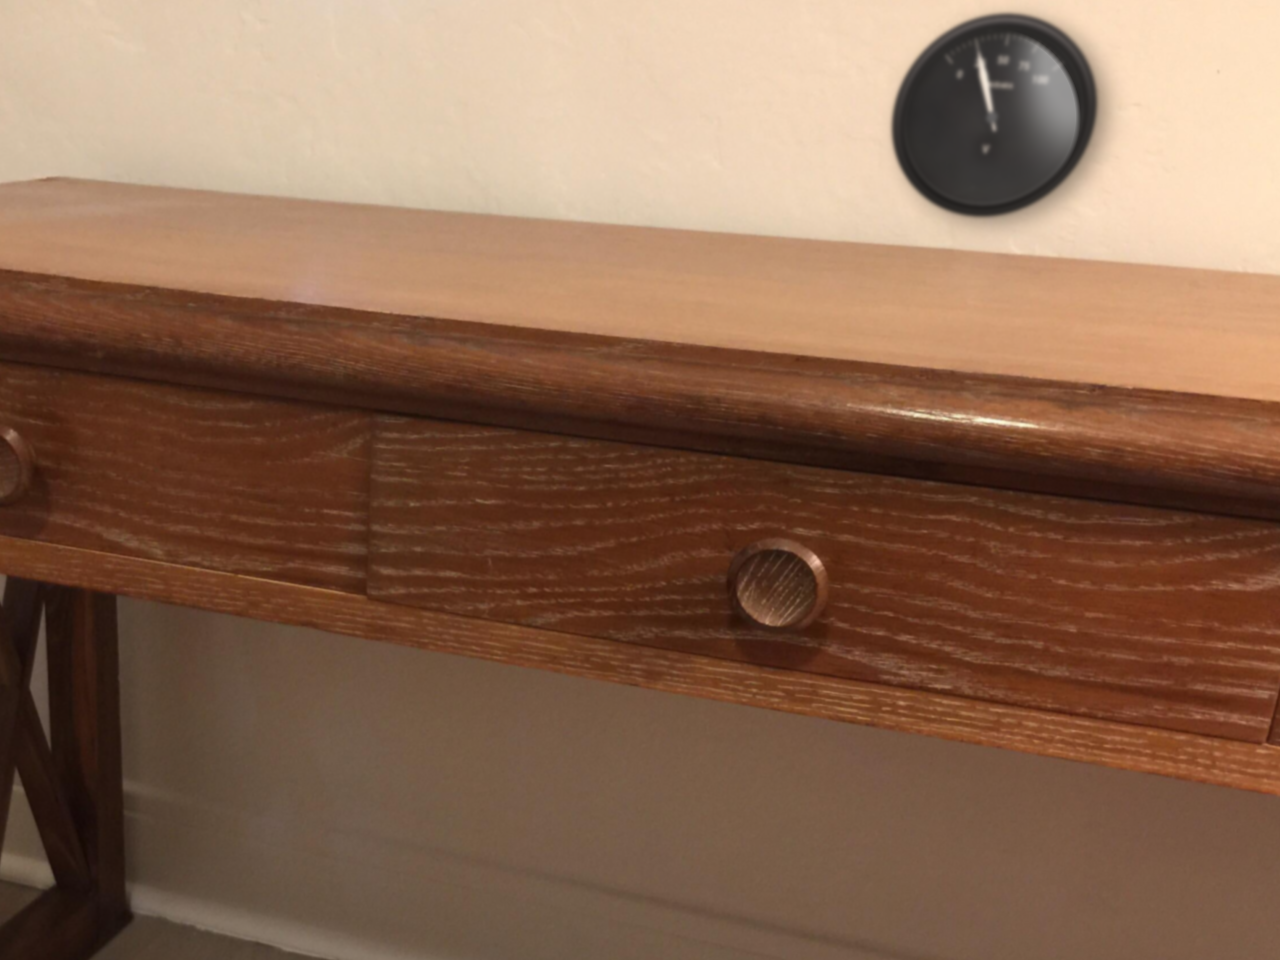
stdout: 25 (V)
